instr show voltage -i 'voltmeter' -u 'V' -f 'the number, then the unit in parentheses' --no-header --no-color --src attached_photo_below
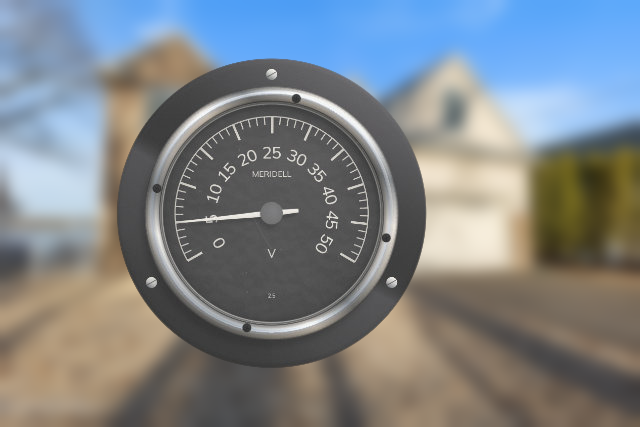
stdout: 5 (V)
